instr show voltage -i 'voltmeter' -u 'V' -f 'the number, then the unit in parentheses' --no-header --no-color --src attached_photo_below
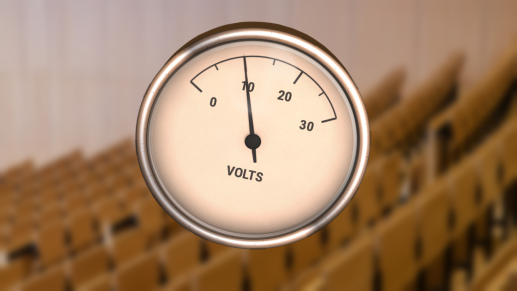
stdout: 10 (V)
